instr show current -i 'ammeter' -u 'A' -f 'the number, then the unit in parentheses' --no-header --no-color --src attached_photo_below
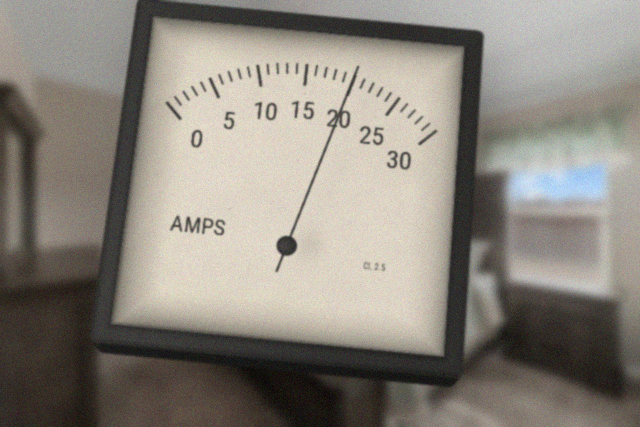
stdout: 20 (A)
